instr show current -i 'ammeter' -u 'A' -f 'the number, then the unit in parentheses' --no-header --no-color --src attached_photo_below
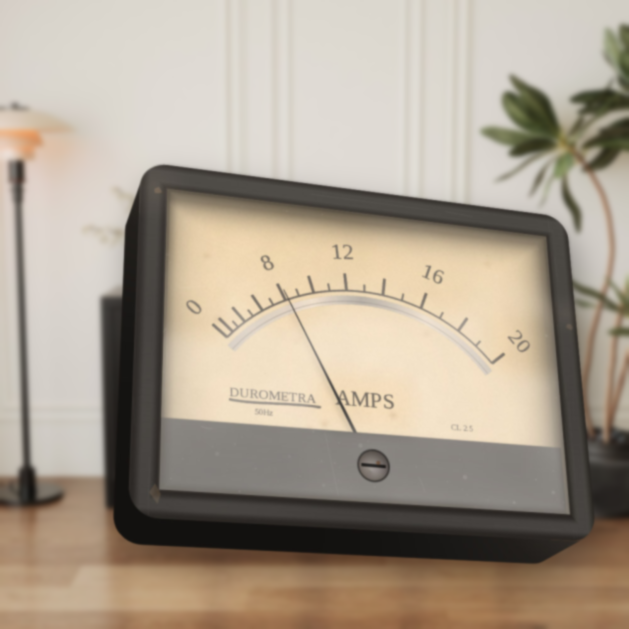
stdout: 8 (A)
